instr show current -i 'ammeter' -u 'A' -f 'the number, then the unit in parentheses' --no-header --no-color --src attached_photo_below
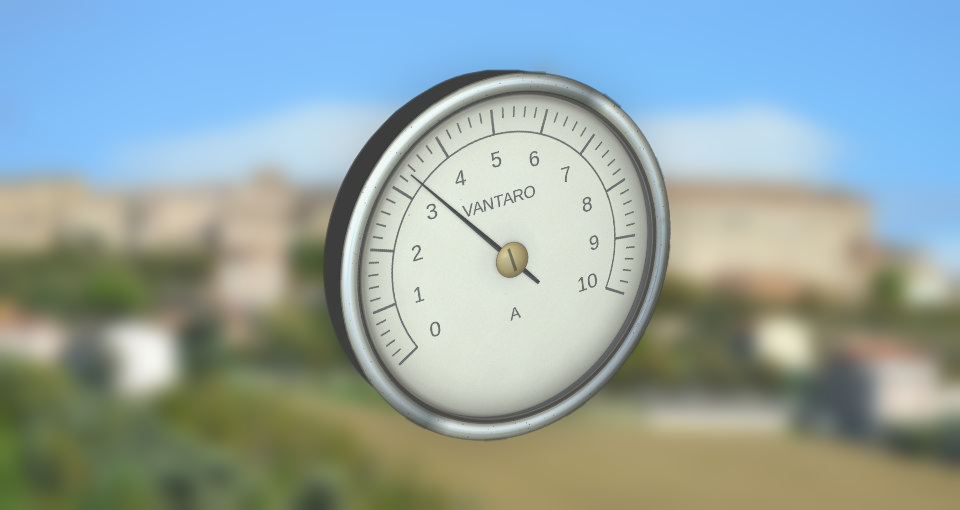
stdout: 3.3 (A)
